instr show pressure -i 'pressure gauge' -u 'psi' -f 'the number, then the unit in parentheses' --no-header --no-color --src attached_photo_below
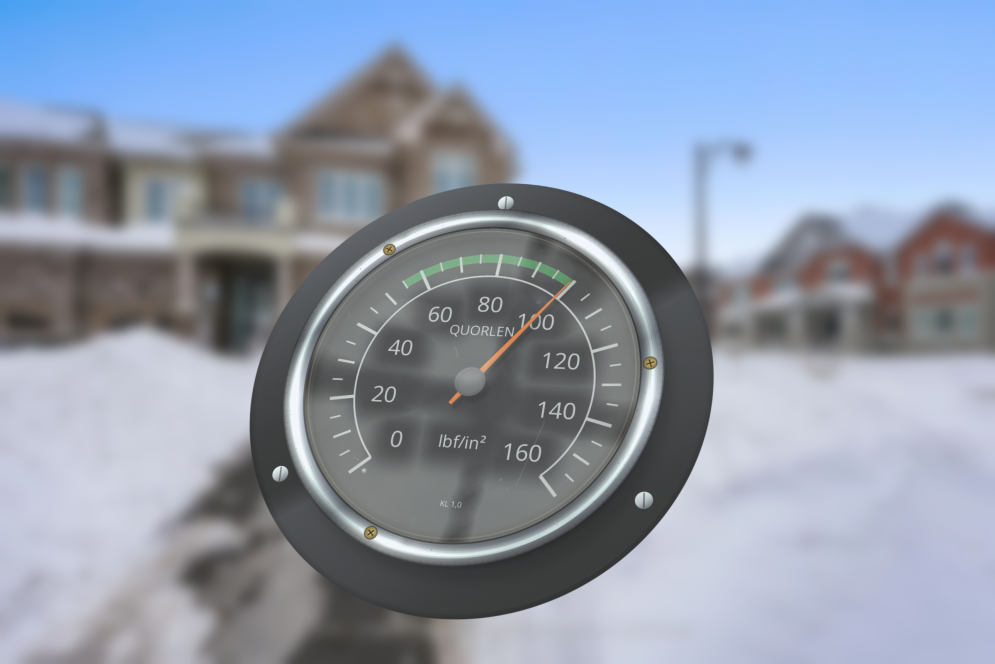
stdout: 100 (psi)
